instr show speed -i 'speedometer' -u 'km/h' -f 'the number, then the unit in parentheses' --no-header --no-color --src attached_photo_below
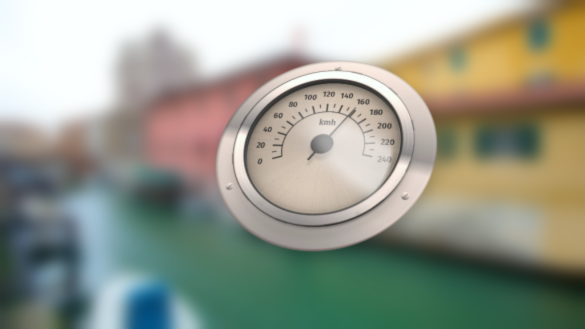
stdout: 160 (km/h)
